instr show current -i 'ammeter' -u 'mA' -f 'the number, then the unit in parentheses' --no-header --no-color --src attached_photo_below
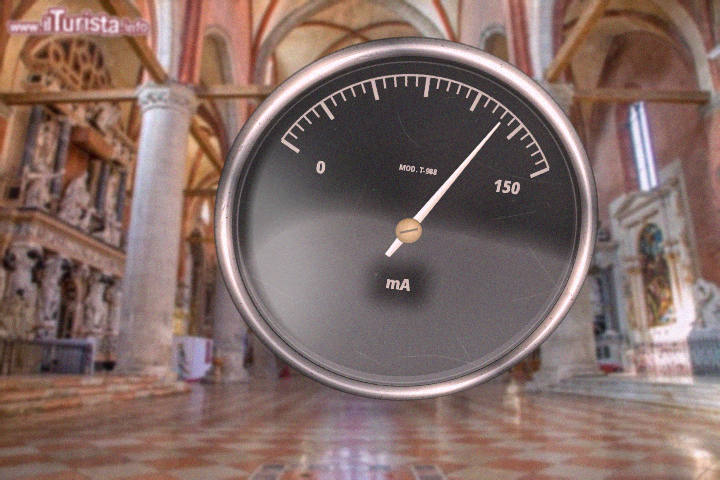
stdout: 115 (mA)
